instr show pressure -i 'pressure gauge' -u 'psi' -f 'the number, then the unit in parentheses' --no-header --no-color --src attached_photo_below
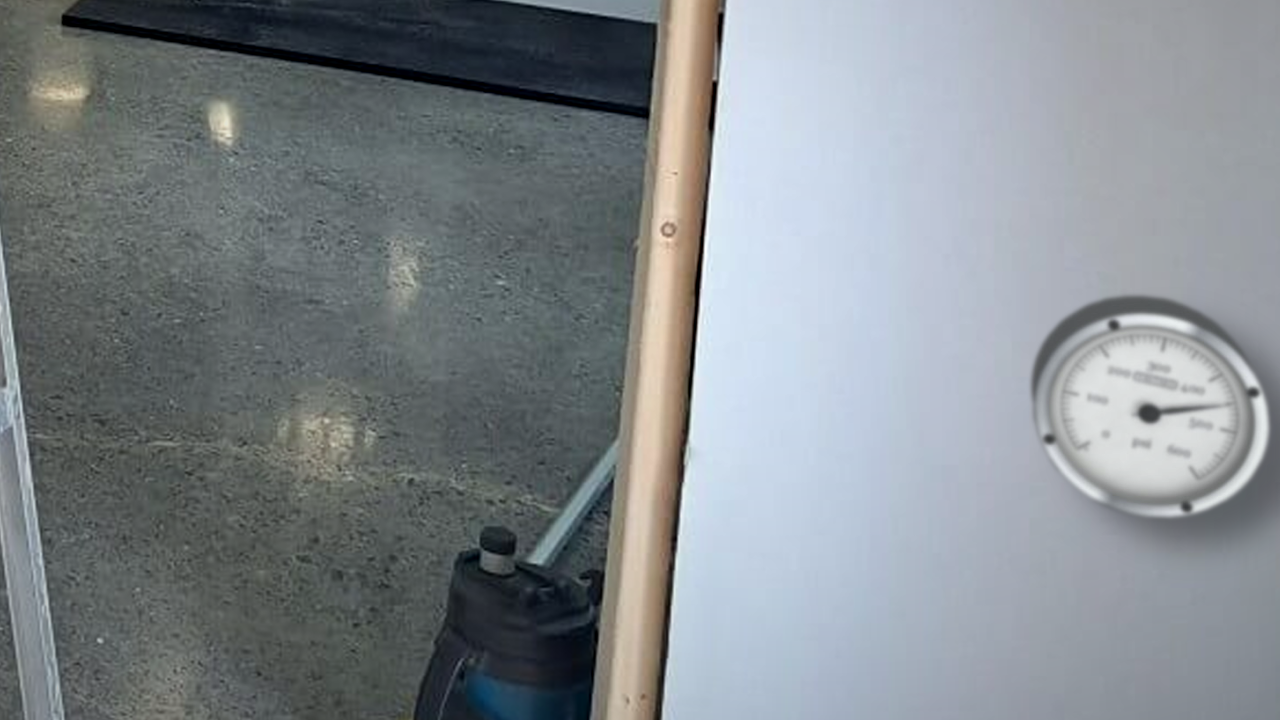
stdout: 450 (psi)
